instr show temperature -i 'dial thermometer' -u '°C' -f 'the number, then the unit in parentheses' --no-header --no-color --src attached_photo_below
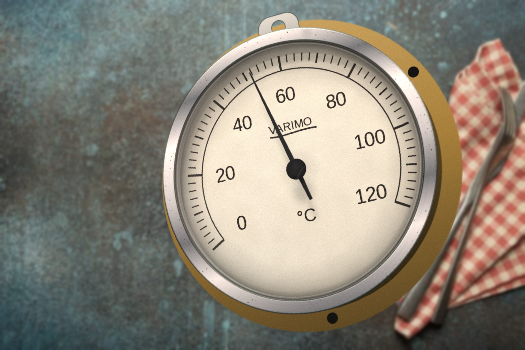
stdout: 52 (°C)
